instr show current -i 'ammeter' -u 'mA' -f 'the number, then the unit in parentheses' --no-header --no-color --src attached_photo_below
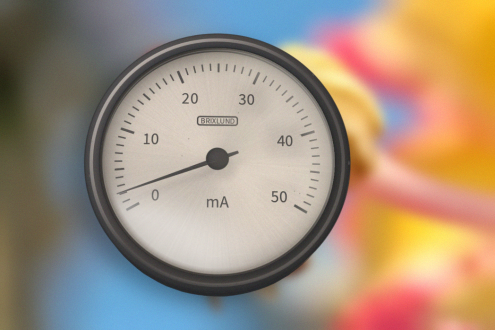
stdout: 2 (mA)
